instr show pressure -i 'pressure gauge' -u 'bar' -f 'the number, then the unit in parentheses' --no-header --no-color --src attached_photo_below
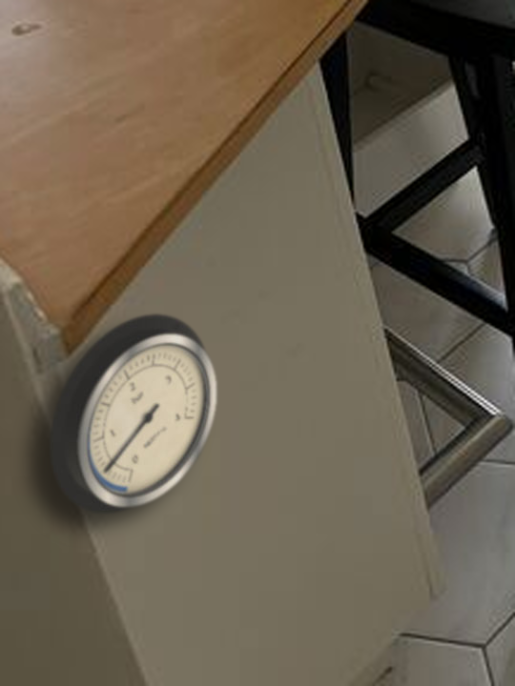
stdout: 0.5 (bar)
